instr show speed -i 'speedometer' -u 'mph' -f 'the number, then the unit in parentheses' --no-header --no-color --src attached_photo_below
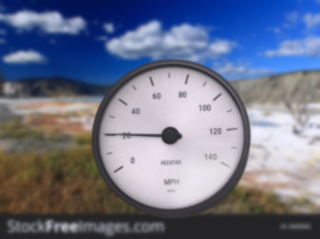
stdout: 20 (mph)
